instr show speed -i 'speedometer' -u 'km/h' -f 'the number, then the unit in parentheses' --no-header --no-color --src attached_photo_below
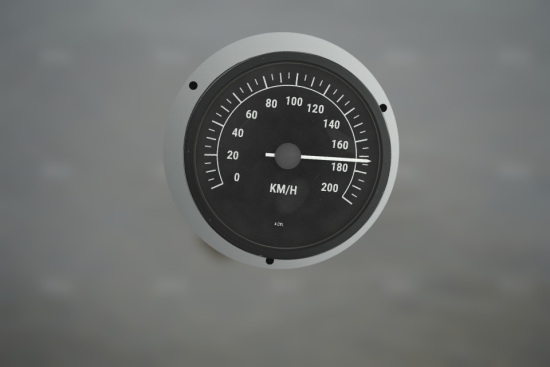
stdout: 172.5 (km/h)
